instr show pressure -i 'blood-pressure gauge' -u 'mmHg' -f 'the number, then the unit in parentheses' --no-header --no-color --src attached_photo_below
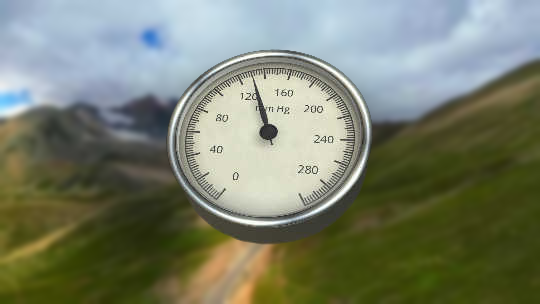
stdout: 130 (mmHg)
